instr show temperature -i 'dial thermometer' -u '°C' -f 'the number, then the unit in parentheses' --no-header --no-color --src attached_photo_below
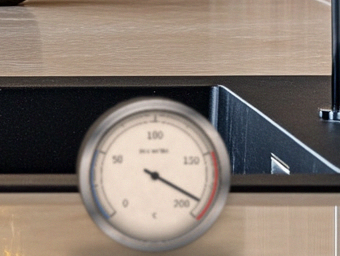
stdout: 187.5 (°C)
